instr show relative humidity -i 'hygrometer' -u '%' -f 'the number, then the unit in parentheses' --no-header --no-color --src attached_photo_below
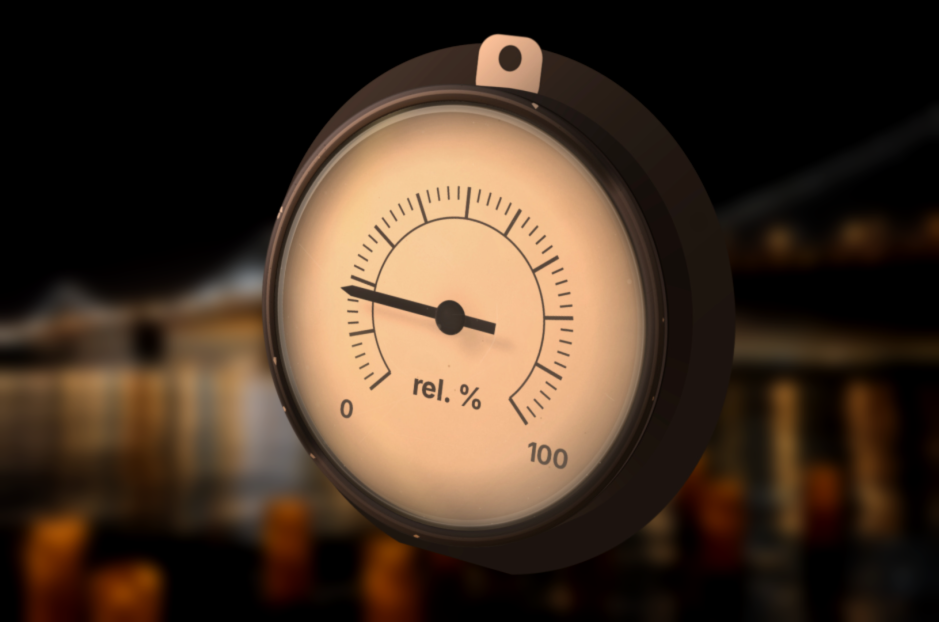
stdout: 18 (%)
